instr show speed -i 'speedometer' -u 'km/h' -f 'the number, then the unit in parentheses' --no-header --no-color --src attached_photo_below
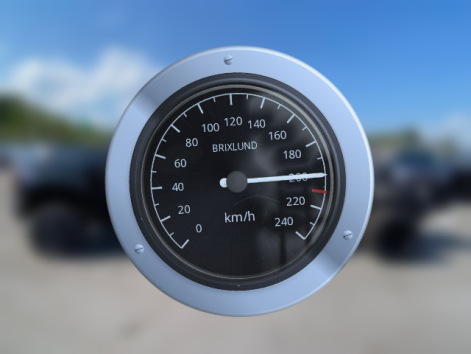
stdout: 200 (km/h)
